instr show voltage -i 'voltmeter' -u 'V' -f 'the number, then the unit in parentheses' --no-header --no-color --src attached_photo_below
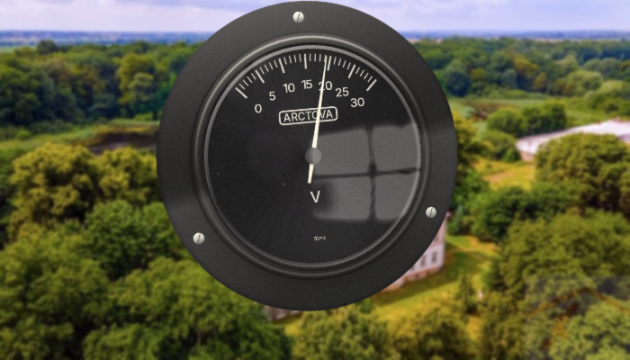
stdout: 19 (V)
